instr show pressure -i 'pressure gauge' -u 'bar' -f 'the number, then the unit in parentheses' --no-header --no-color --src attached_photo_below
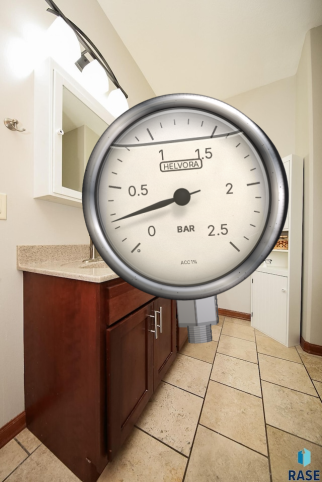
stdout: 0.25 (bar)
